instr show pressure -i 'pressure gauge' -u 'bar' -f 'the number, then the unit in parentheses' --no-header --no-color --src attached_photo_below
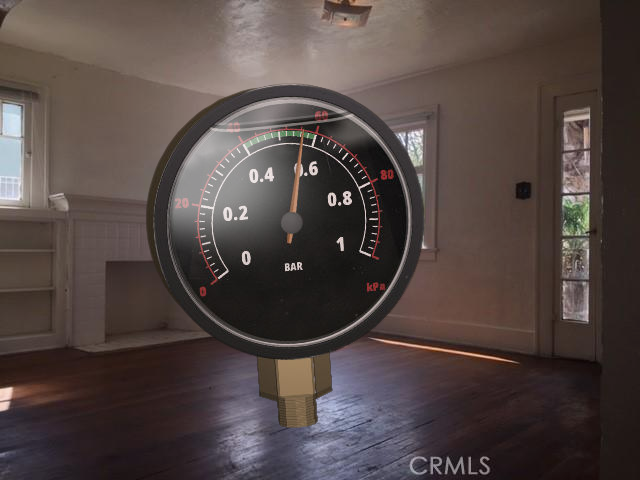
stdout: 0.56 (bar)
